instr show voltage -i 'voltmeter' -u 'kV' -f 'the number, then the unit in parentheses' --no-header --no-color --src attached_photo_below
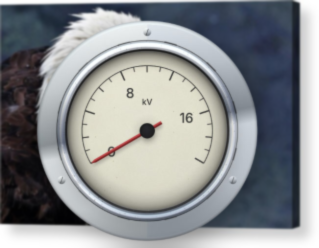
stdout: 0 (kV)
